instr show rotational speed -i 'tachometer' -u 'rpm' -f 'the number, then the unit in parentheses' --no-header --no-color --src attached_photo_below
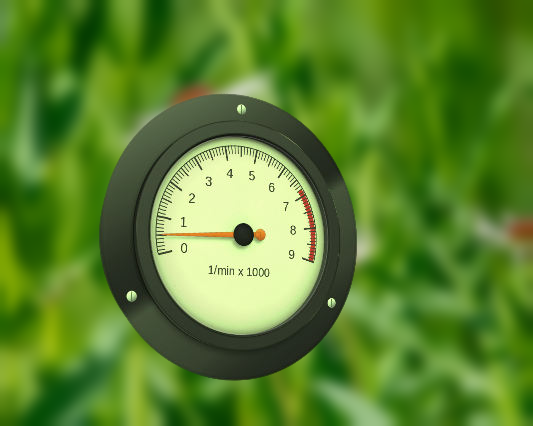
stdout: 500 (rpm)
